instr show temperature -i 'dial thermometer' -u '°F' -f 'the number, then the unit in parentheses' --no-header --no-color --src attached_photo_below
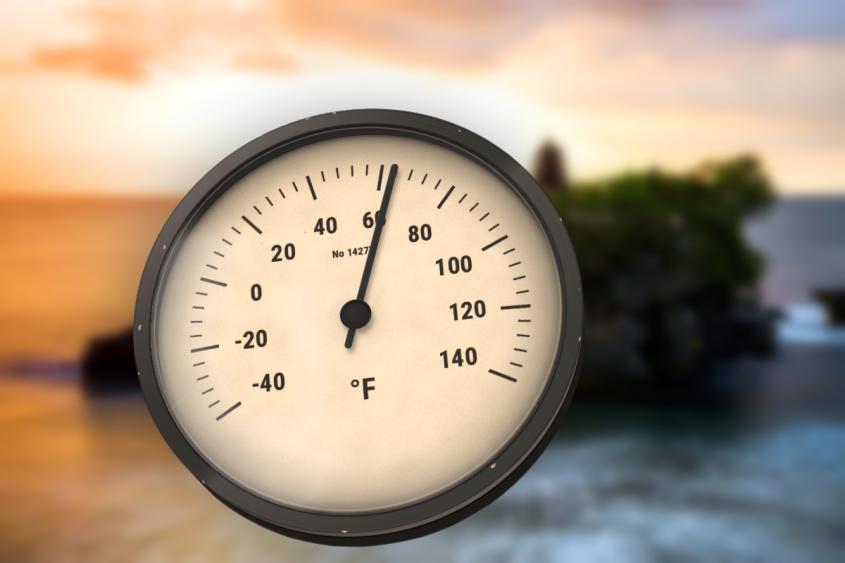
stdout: 64 (°F)
